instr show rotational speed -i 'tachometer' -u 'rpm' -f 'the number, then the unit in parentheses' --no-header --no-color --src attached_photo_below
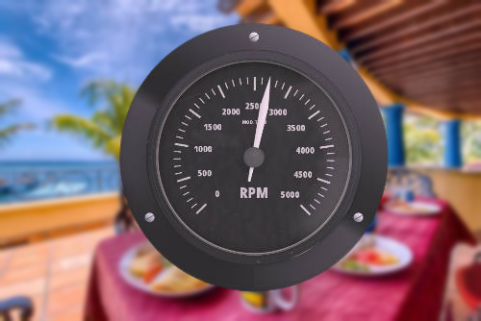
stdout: 2700 (rpm)
